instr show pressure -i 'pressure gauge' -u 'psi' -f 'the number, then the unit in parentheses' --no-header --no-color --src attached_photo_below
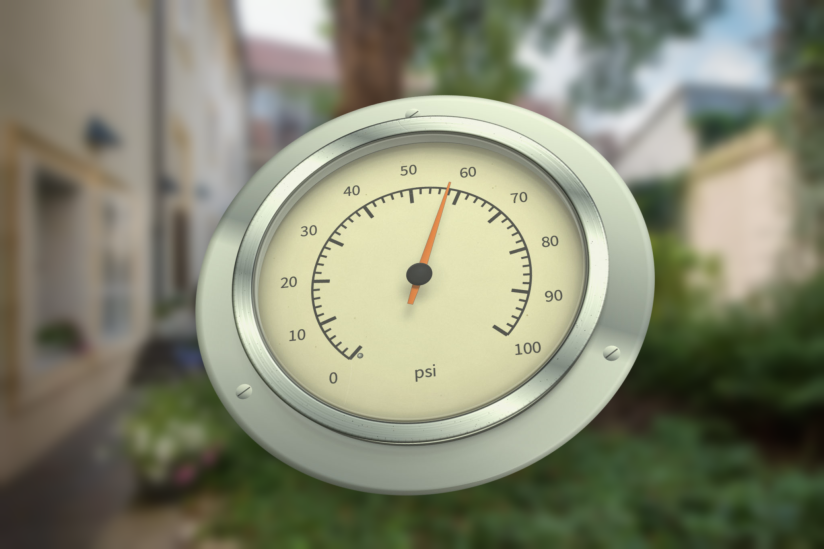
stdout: 58 (psi)
